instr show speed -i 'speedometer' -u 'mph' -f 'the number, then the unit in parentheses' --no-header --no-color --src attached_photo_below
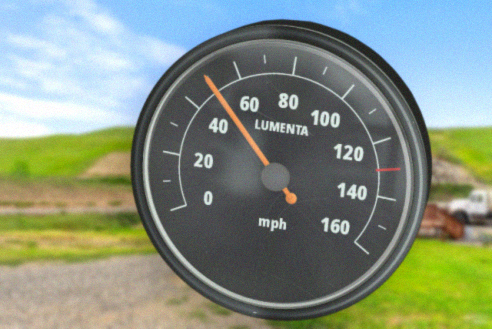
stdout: 50 (mph)
